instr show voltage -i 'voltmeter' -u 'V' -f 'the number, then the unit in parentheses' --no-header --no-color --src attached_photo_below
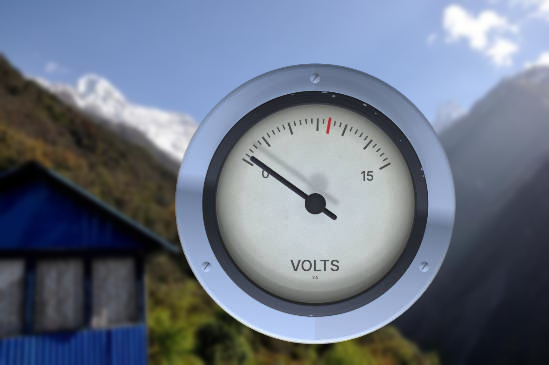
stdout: 0.5 (V)
